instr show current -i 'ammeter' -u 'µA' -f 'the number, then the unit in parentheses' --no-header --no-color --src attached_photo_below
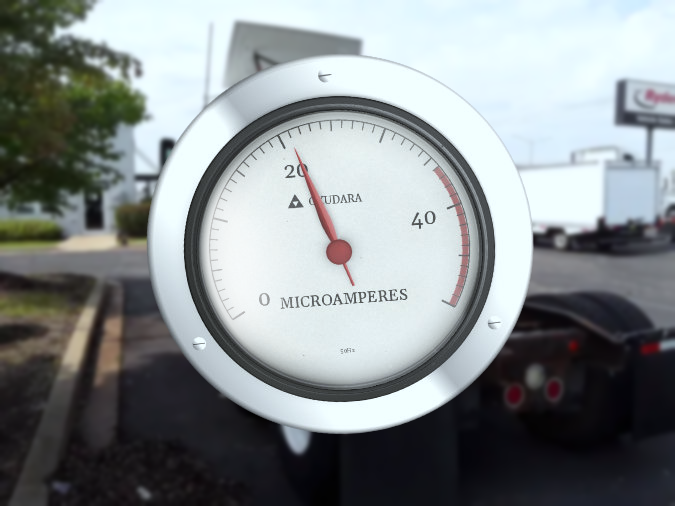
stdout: 21 (µA)
